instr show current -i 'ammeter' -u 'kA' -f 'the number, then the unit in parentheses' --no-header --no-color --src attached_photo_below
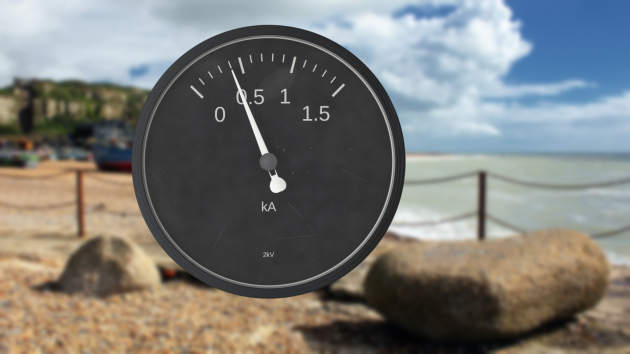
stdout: 0.4 (kA)
